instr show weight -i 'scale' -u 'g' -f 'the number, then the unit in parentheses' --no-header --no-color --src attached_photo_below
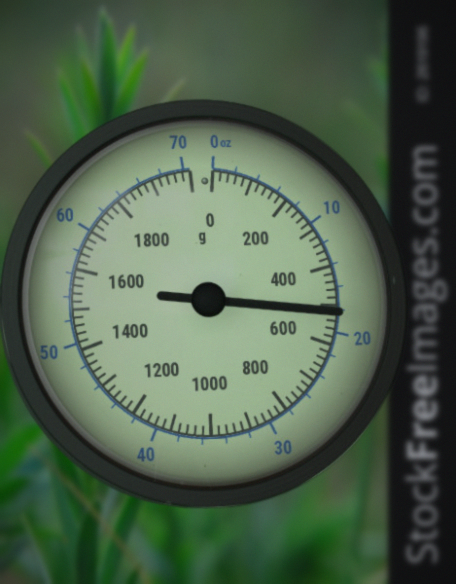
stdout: 520 (g)
